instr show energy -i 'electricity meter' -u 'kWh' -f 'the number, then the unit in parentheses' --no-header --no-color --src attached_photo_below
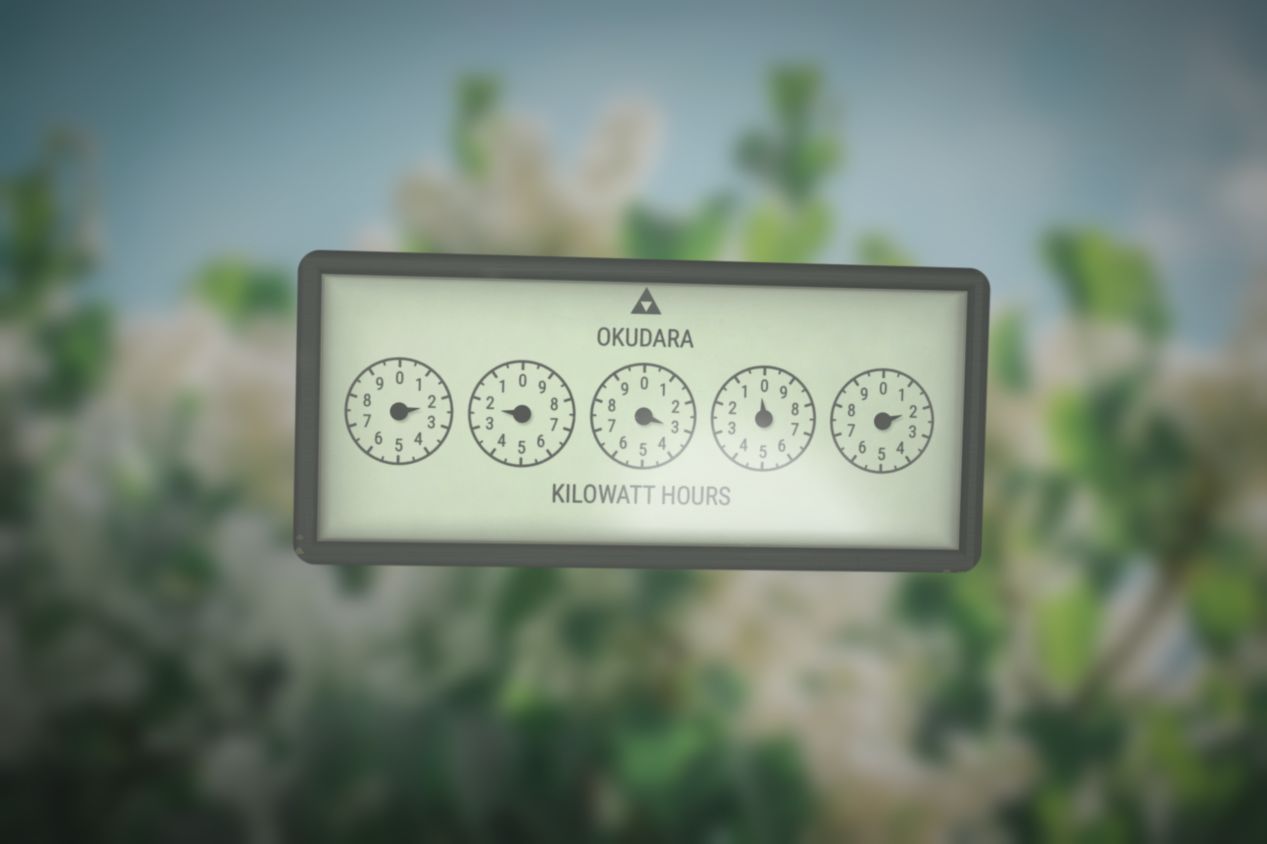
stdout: 22302 (kWh)
